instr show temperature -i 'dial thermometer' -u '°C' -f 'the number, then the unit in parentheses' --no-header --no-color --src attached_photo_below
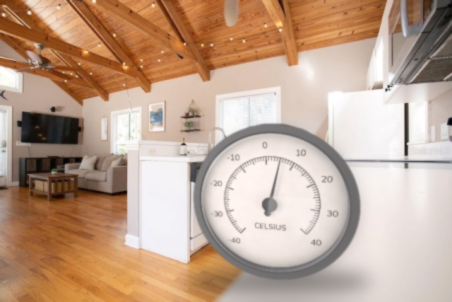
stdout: 5 (°C)
